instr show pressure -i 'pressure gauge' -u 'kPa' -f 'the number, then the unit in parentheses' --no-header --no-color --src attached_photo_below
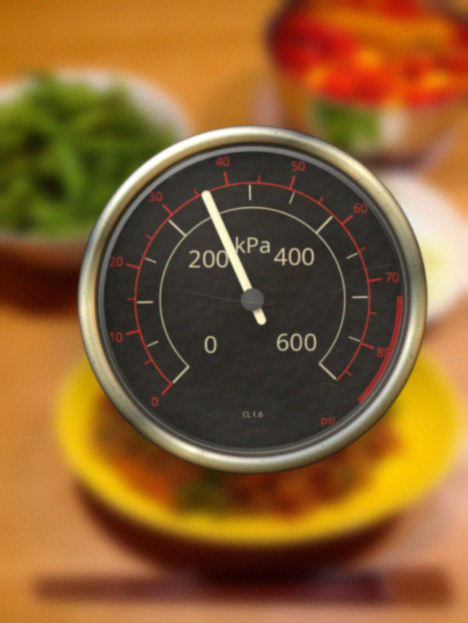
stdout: 250 (kPa)
